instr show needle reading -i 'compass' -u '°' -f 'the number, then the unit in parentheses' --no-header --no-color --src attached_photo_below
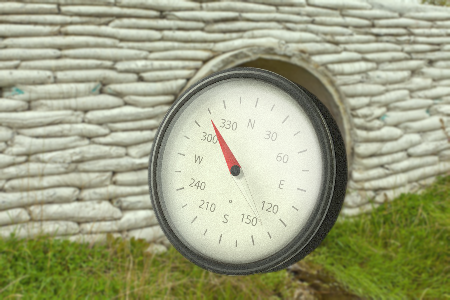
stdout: 315 (°)
